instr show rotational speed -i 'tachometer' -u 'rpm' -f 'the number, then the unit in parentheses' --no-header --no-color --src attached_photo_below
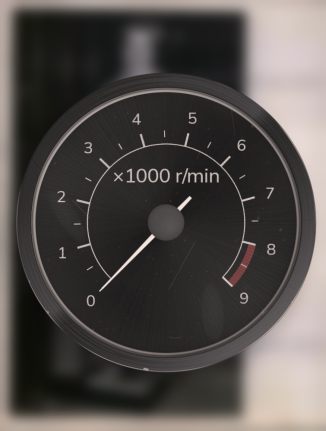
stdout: 0 (rpm)
